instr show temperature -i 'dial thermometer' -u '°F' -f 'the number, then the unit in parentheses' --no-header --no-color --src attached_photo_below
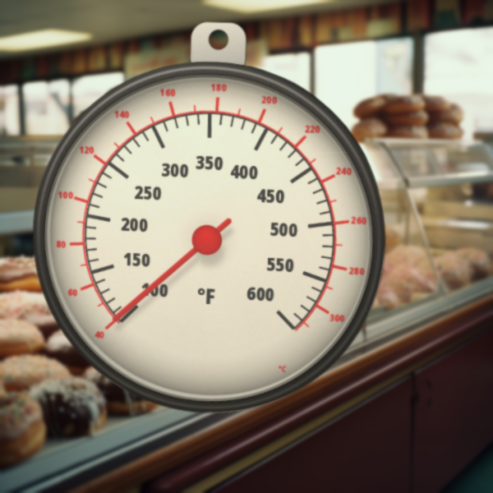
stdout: 105 (°F)
